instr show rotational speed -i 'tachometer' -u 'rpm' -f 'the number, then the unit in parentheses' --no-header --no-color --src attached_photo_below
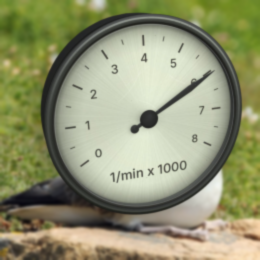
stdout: 6000 (rpm)
